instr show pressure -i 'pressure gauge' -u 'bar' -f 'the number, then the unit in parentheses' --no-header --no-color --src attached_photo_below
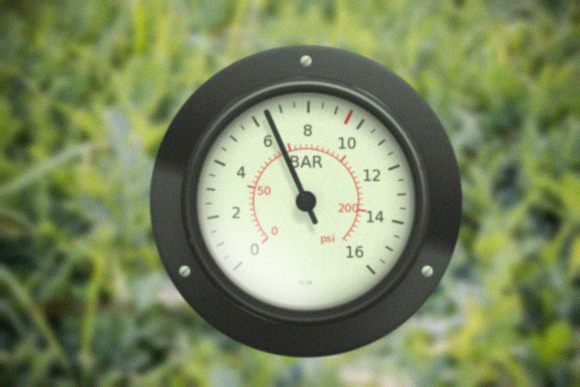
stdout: 6.5 (bar)
